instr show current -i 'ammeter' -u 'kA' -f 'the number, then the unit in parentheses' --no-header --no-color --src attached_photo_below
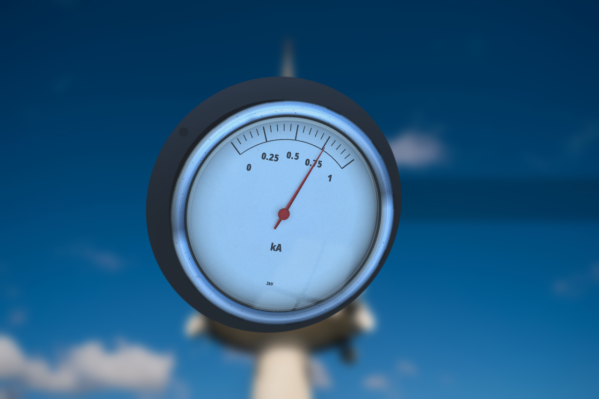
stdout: 0.75 (kA)
